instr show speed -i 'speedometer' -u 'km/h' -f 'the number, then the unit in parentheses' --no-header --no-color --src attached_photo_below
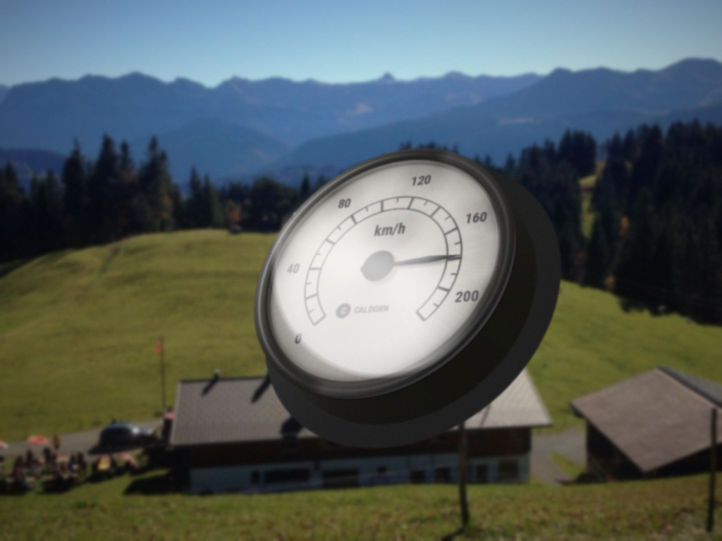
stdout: 180 (km/h)
